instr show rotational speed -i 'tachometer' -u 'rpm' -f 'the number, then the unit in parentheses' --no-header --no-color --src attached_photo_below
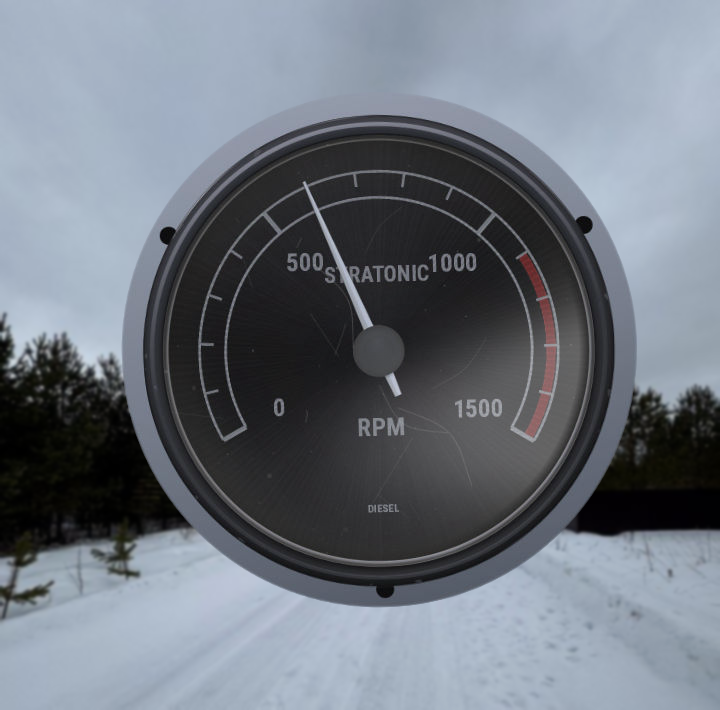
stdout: 600 (rpm)
